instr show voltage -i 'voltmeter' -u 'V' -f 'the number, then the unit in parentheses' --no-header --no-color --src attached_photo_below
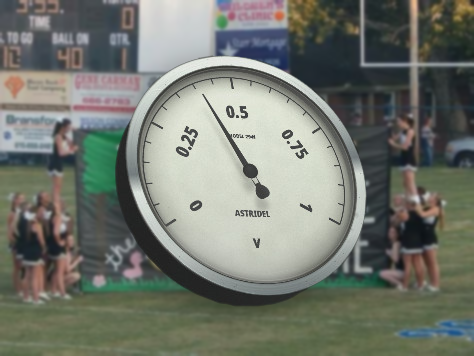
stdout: 0.4 (V)
